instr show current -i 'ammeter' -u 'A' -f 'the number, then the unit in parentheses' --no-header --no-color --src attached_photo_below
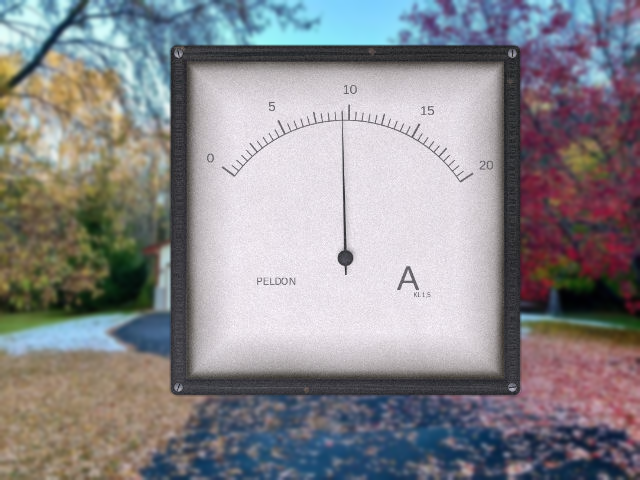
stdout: 9.5 (A)
